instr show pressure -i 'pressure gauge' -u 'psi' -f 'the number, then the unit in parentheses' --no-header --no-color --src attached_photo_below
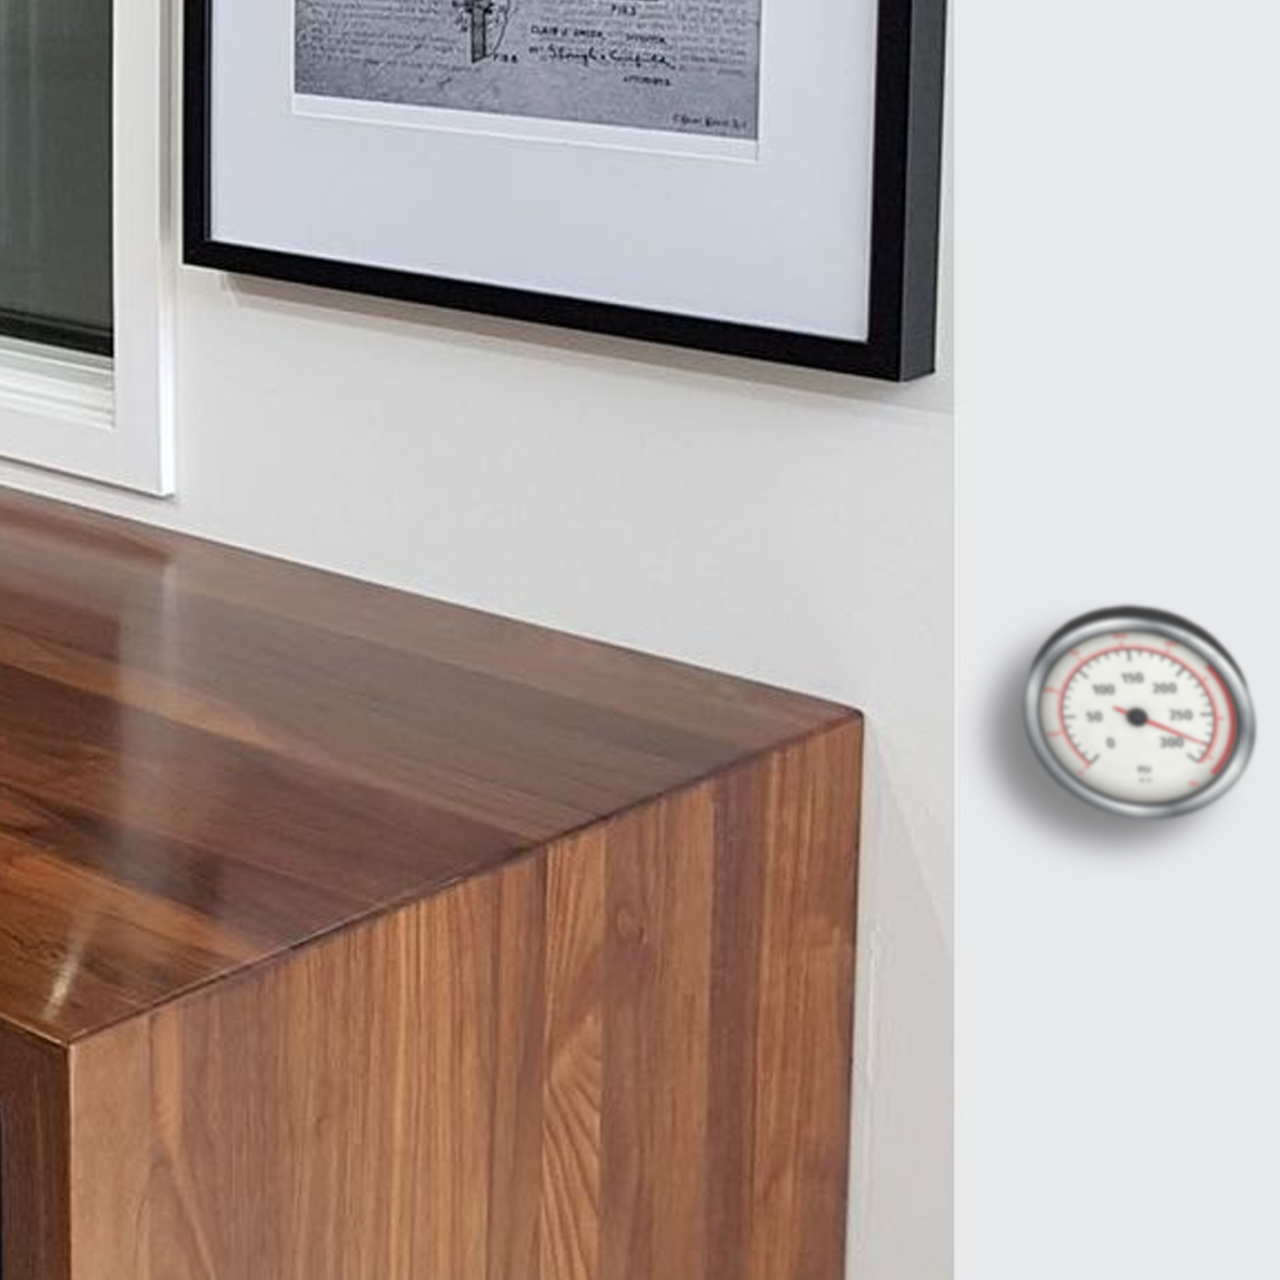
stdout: 280 (psi)
